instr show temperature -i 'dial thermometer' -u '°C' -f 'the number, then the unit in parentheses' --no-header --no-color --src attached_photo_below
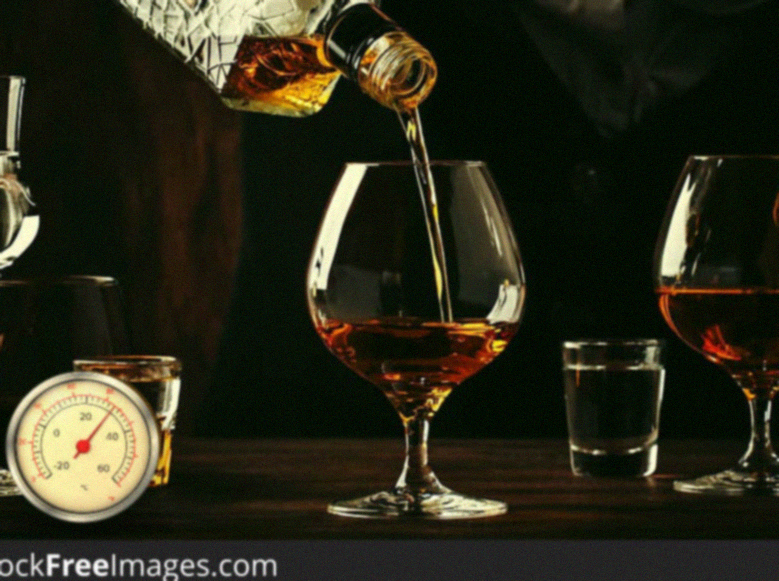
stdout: 30 (°C)
